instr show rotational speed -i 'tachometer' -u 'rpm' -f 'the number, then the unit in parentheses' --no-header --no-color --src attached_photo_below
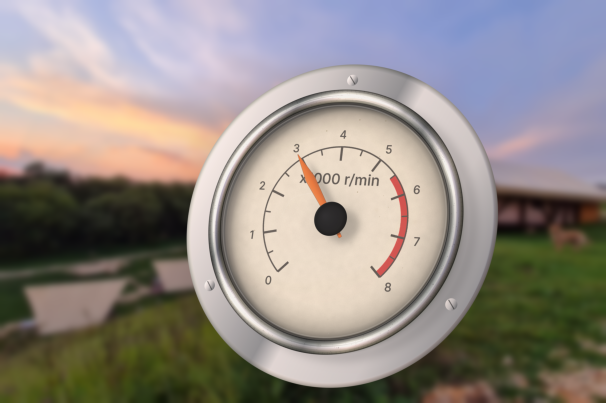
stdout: 3000 (rpm)
